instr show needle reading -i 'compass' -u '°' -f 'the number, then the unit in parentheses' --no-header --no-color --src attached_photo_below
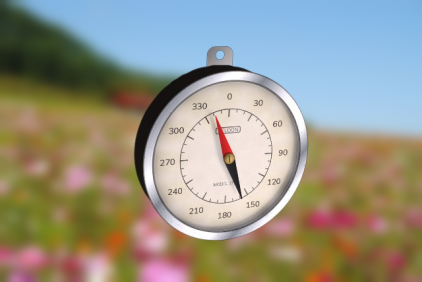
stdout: 340 (°)
